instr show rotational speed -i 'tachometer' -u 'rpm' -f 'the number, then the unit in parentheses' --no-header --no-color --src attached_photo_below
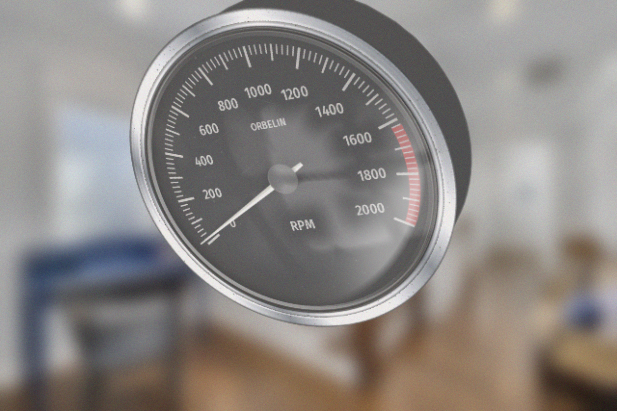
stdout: 20 (rpm)
